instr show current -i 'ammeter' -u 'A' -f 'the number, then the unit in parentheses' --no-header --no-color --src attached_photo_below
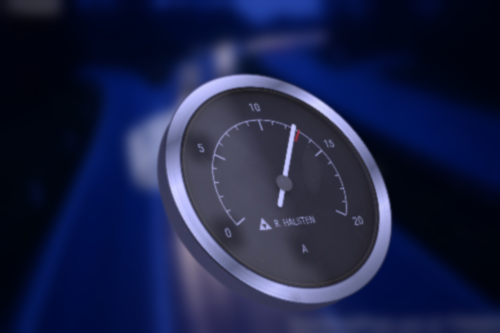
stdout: 12.5 (A)
